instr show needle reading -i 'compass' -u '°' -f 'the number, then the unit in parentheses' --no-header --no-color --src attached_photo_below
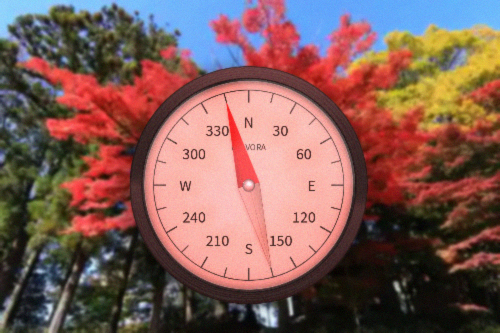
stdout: 345 (°)
